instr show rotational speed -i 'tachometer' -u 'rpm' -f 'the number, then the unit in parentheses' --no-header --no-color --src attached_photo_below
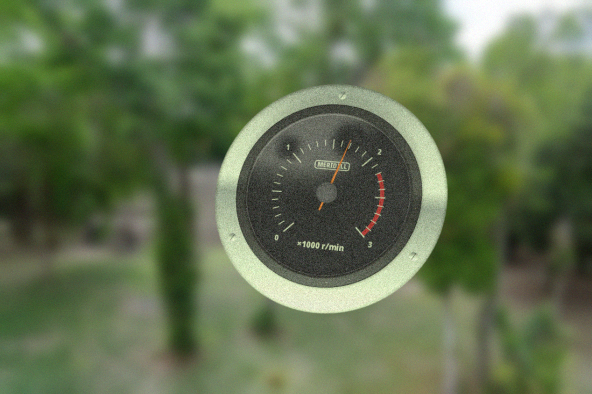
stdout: 1700 (rpm)
